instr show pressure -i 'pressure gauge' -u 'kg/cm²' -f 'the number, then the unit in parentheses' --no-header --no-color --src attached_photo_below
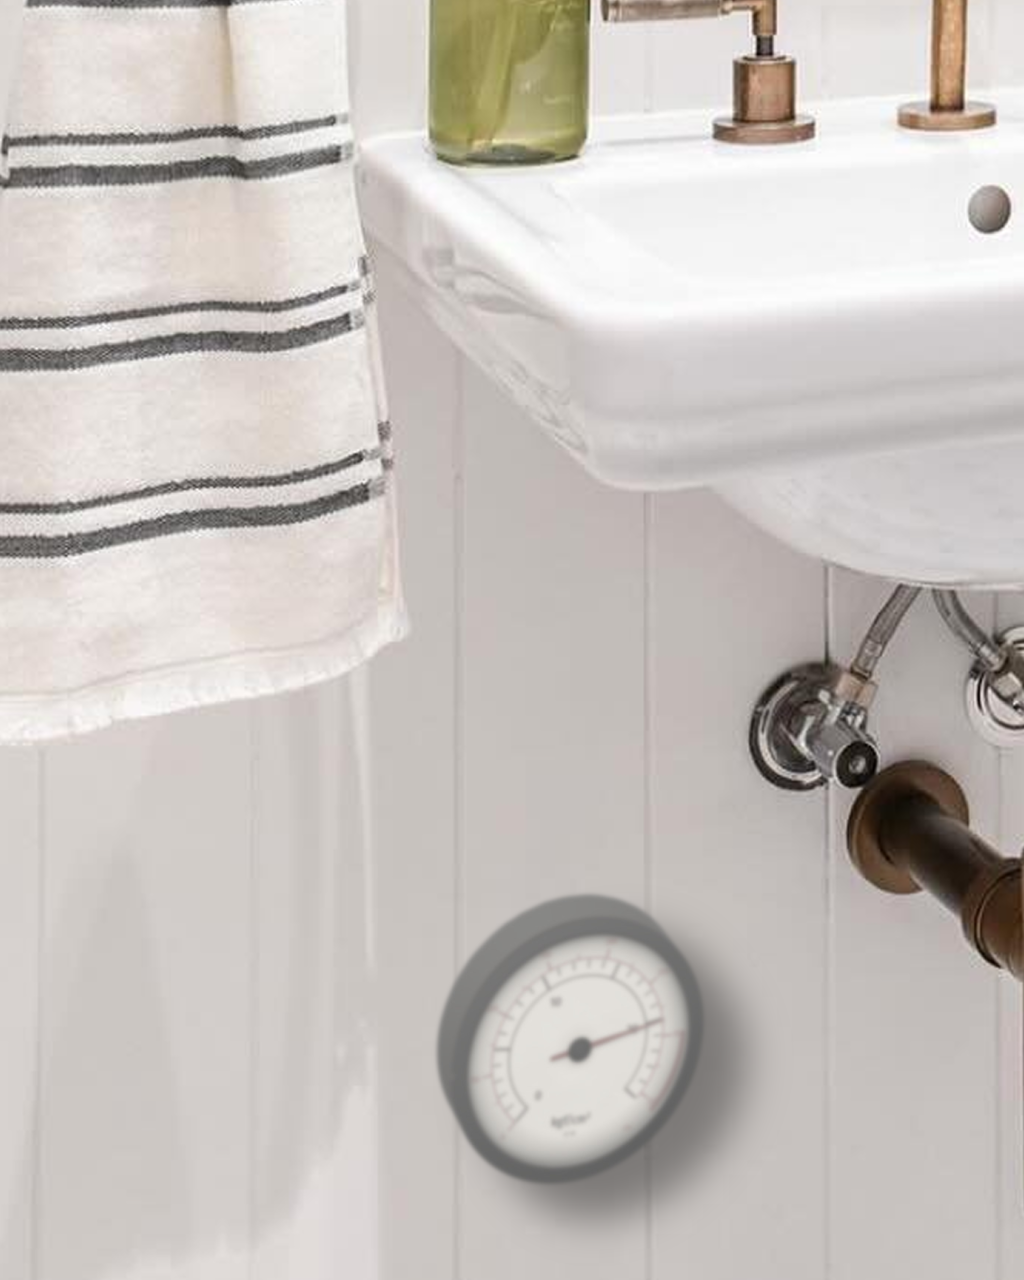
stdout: 20 (kg/cm²)
